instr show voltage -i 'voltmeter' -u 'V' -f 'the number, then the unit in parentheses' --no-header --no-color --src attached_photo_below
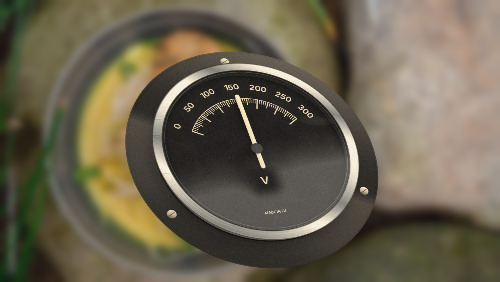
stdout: 150 (V)
